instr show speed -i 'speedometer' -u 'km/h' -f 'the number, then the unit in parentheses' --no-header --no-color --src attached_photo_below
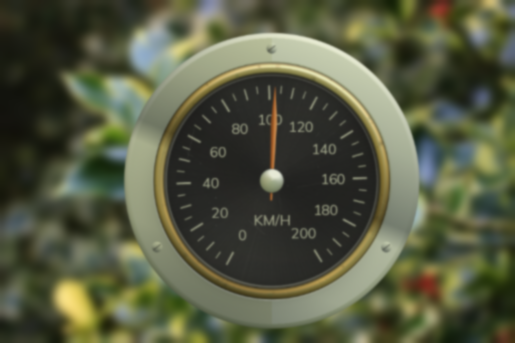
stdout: 102.5 (km/h)
